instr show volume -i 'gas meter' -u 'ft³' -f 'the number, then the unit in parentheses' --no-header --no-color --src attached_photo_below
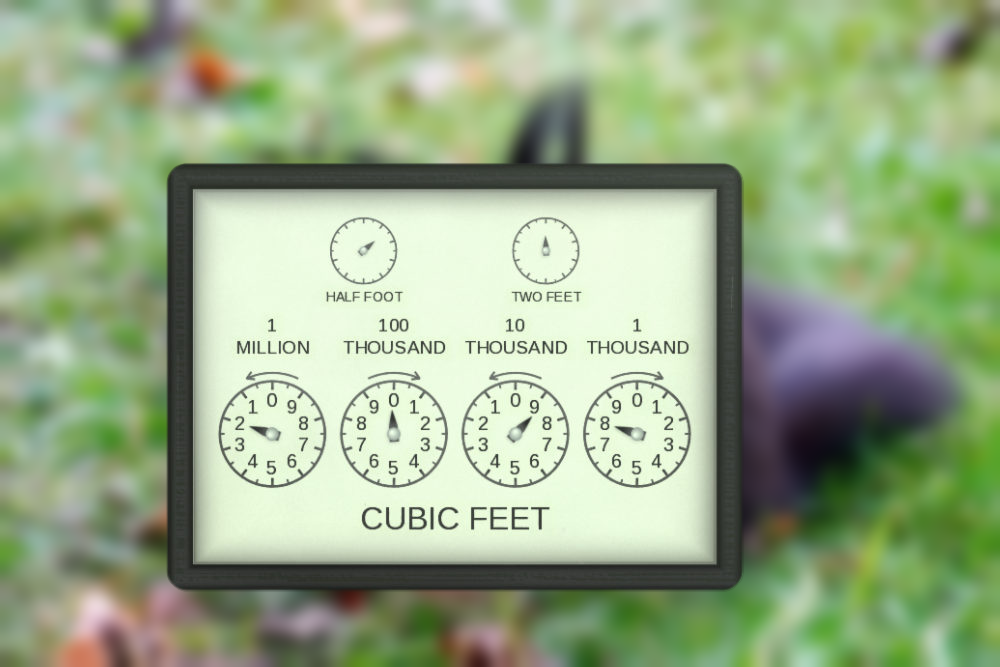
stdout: 198800 (ft³)
